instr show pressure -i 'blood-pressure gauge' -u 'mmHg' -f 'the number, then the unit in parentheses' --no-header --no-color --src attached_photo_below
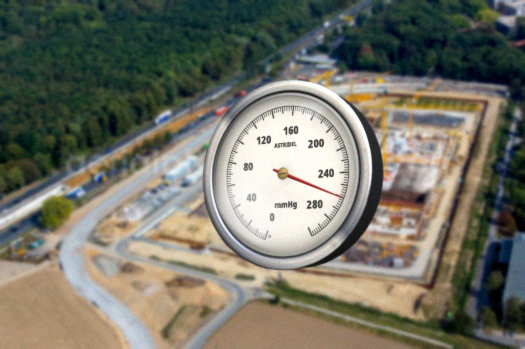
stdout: 260 (mmHg)
